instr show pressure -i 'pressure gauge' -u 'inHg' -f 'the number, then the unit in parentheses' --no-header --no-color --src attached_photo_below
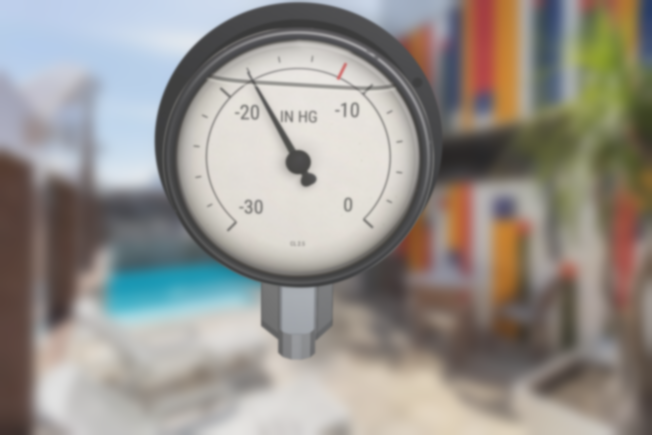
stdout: -18 (inHg)
